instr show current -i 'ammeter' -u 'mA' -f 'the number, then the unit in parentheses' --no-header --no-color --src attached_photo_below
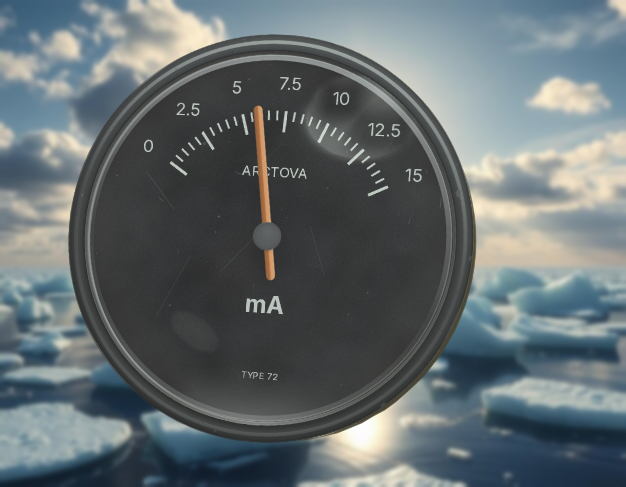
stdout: 6 (mA)
